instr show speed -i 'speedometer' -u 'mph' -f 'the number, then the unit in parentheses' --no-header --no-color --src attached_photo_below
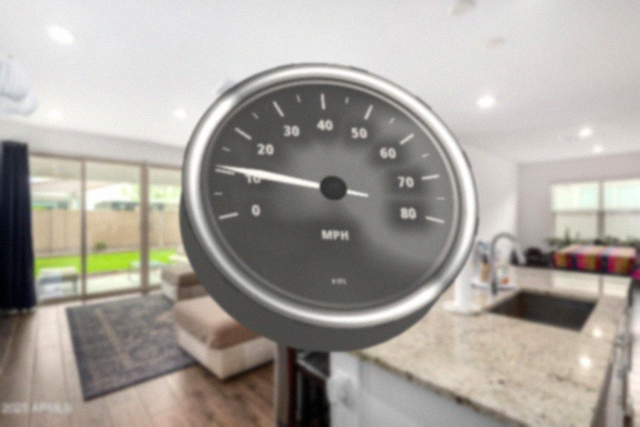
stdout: 10 (mph)
